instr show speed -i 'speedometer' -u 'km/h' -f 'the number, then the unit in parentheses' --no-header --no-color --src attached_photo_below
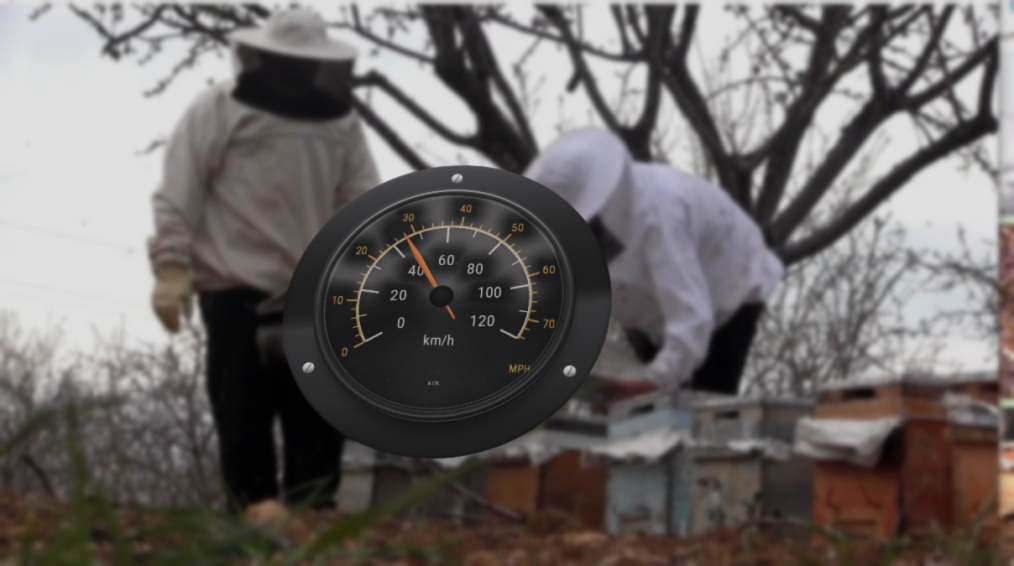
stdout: 45 (km/h)
